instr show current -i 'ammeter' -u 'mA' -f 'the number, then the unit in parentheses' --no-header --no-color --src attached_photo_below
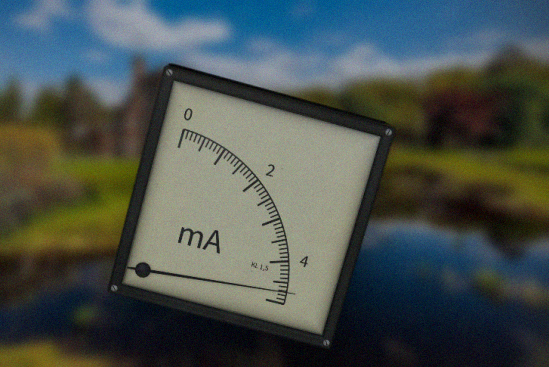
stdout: 4.7 (mA)
